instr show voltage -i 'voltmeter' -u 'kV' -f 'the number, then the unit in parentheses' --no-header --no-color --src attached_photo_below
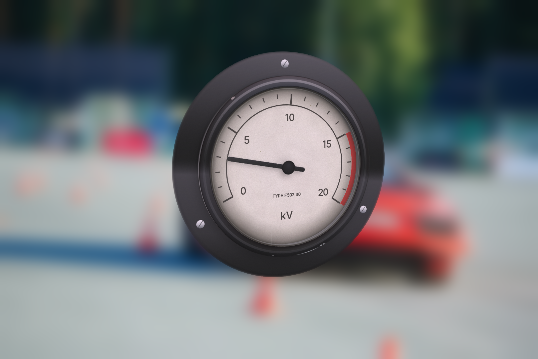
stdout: 3 (kV)
